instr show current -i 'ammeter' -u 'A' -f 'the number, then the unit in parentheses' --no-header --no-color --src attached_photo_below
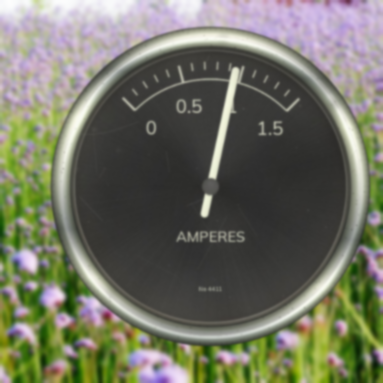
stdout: 0.95 (A)
